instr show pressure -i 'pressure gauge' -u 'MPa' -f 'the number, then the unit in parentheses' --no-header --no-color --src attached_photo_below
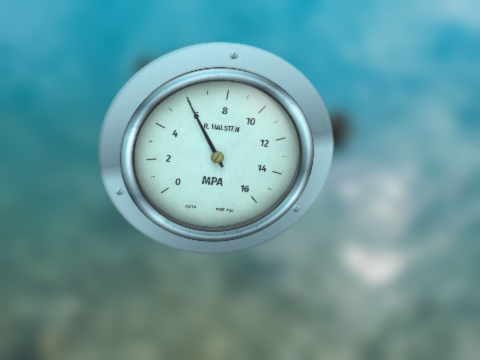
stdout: 6 (MPa)
